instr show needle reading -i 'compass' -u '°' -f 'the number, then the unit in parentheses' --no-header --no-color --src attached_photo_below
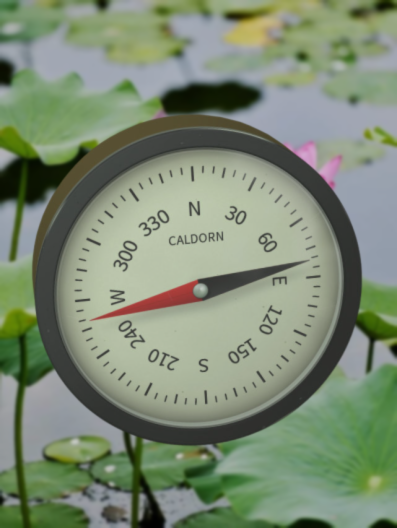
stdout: 260 (°)
